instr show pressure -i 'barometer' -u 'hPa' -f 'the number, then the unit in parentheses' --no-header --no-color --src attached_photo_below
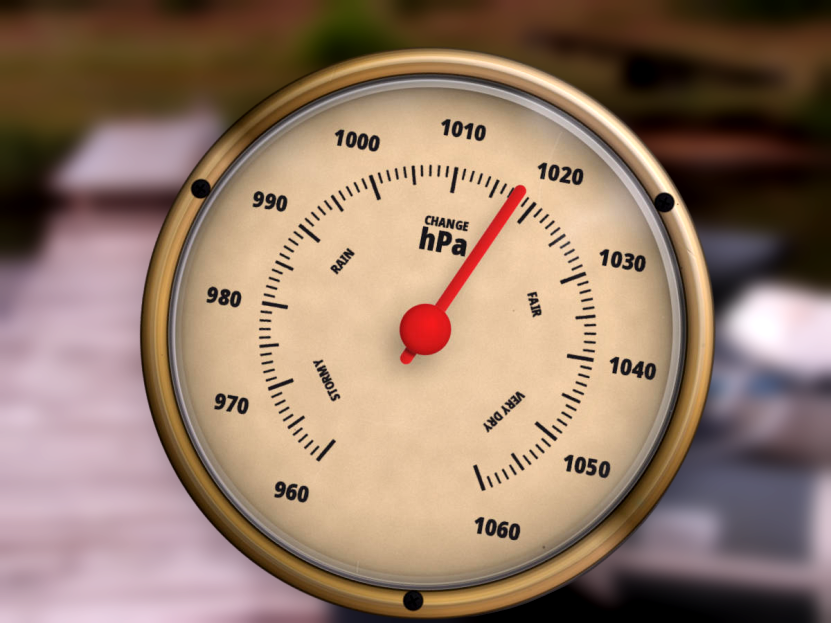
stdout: 1018 (hPa)
